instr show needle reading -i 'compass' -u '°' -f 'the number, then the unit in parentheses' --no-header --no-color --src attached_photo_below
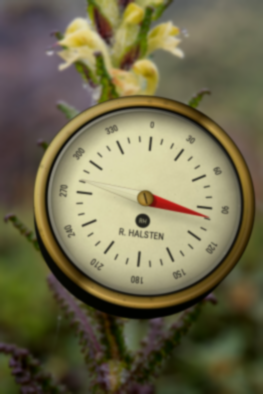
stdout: 100 (°)
